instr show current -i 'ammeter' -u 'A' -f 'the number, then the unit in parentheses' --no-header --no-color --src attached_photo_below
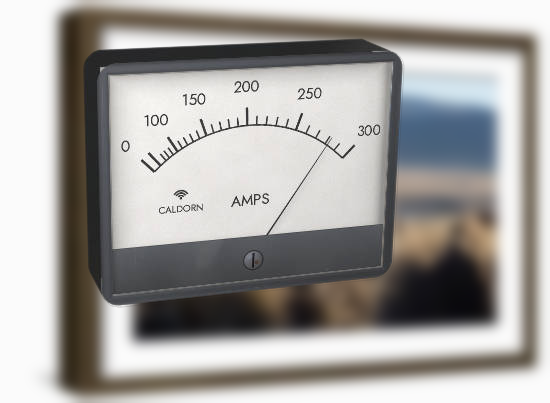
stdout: 280 (A)
